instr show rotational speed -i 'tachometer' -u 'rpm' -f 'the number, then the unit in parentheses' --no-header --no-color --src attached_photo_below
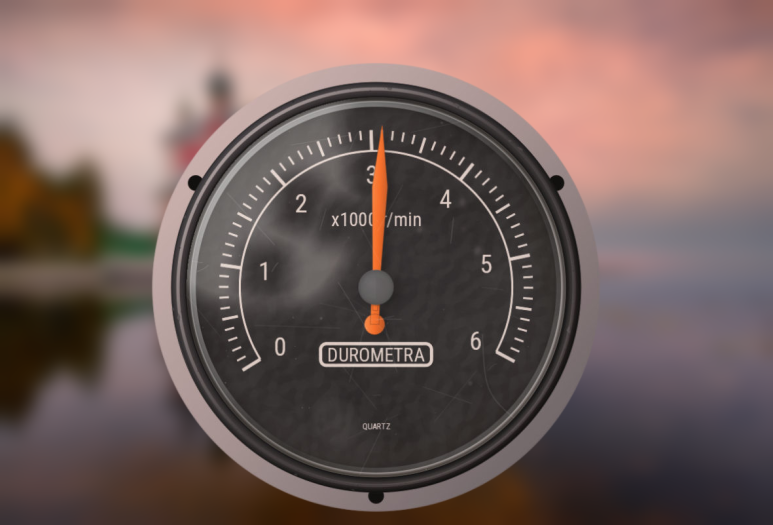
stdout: 3100 (rpm)
